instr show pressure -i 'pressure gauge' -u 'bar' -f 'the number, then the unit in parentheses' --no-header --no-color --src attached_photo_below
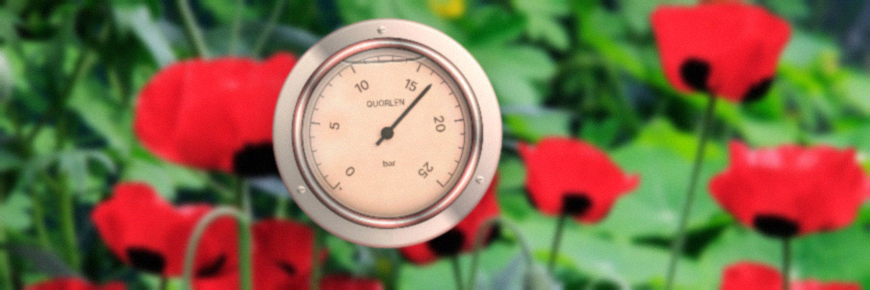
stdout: 16.5 (bar)
